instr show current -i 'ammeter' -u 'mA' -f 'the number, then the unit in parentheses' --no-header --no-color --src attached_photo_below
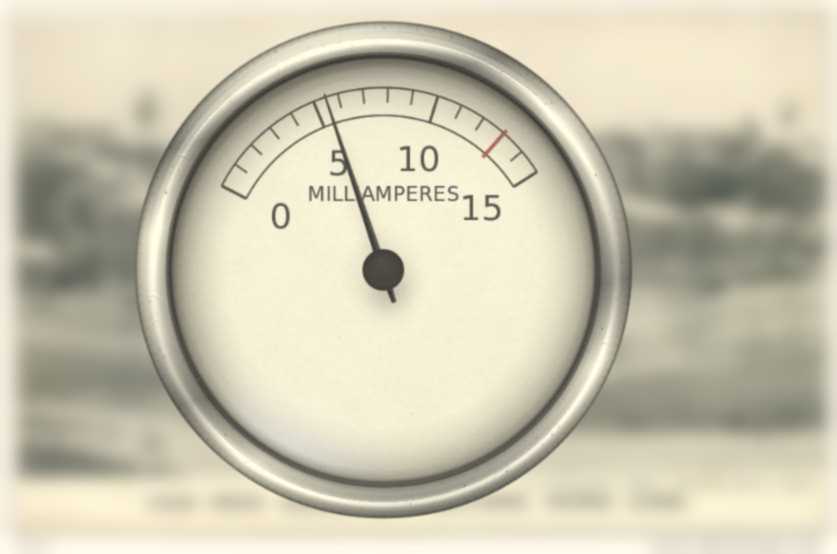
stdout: 5.5 (mA)
